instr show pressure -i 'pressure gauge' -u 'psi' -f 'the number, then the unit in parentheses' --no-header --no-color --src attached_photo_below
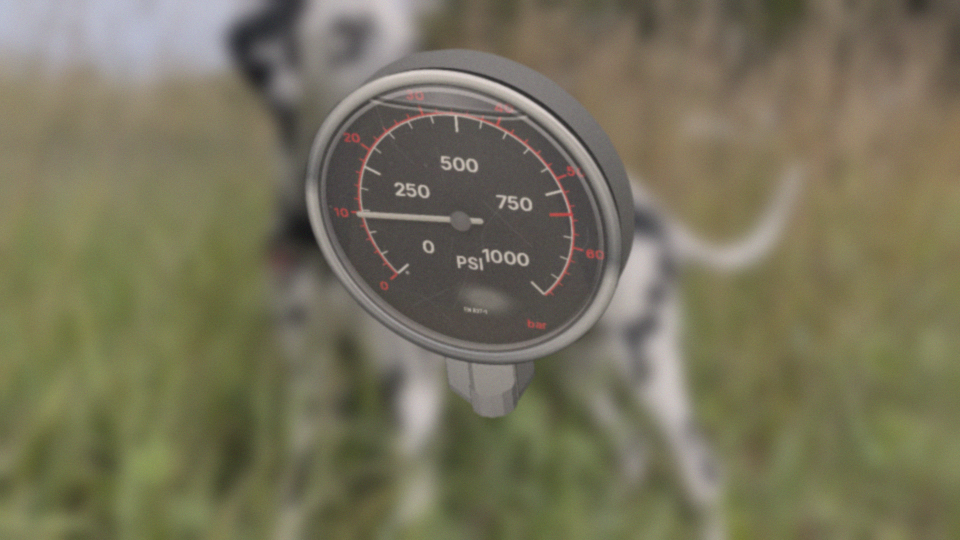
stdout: 150 (psi)
